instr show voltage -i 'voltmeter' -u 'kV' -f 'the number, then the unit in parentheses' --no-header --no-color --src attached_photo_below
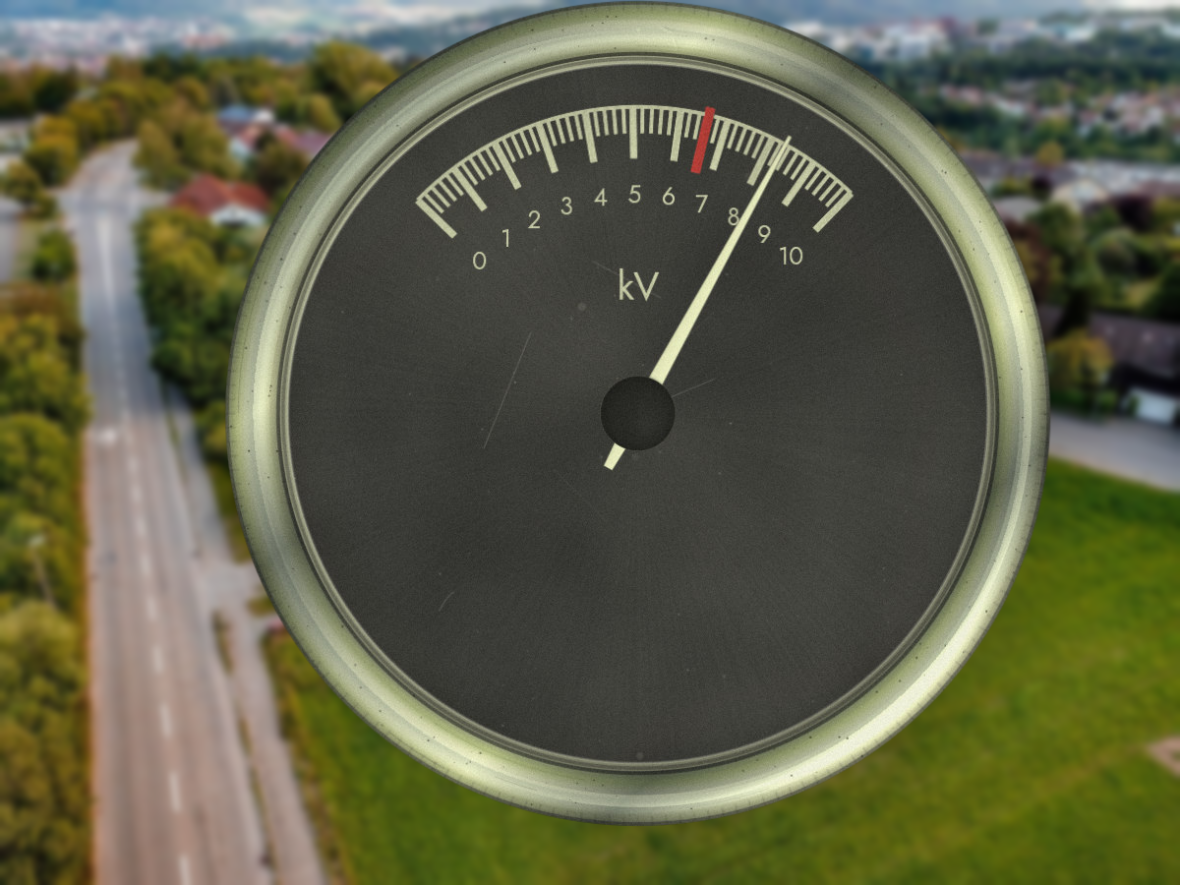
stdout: 8.3 (kV)
